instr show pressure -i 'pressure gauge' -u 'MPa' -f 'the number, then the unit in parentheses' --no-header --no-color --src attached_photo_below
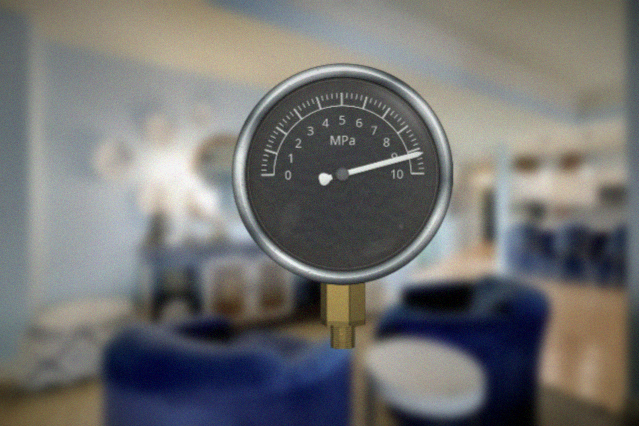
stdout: 9.2 (MPa)
